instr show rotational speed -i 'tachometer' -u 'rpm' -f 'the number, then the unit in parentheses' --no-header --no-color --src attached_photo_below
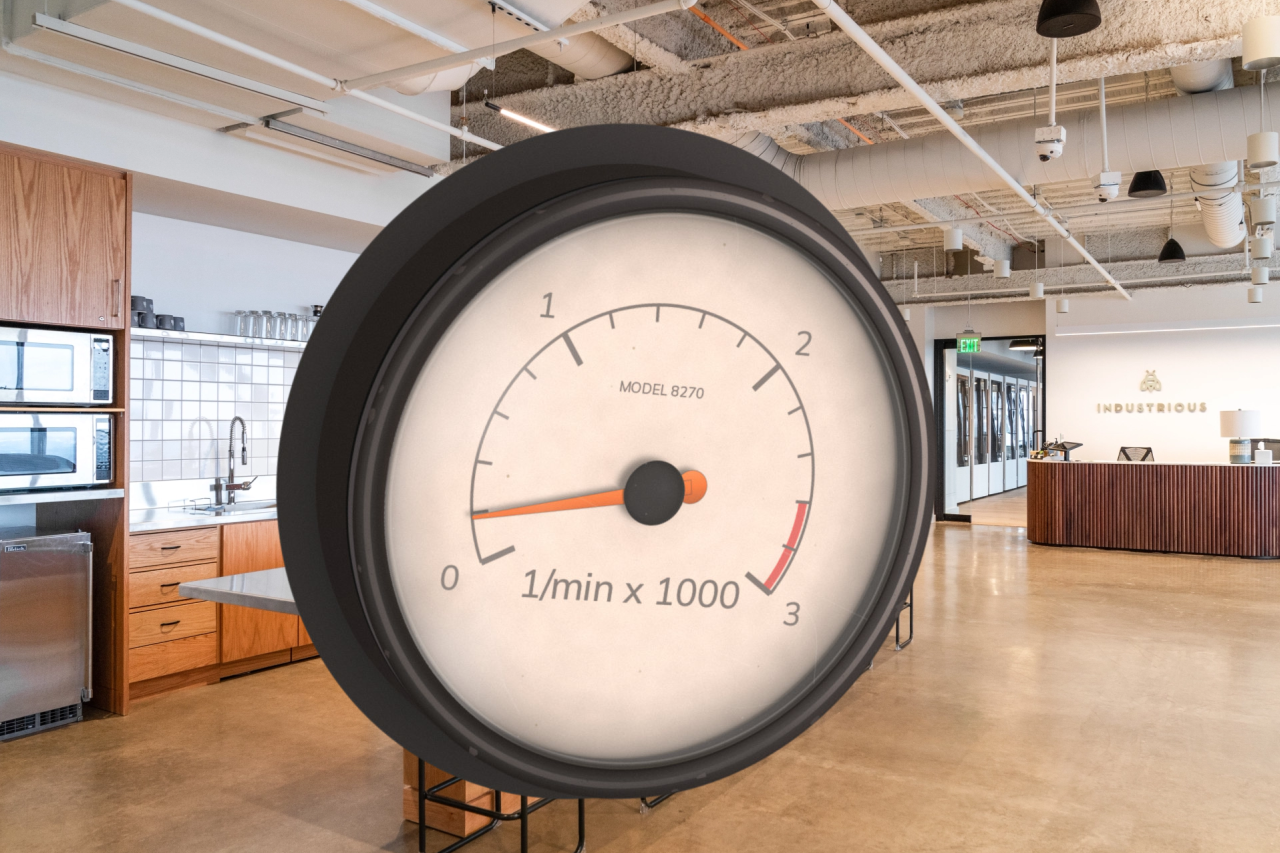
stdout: 200 (rpm)
